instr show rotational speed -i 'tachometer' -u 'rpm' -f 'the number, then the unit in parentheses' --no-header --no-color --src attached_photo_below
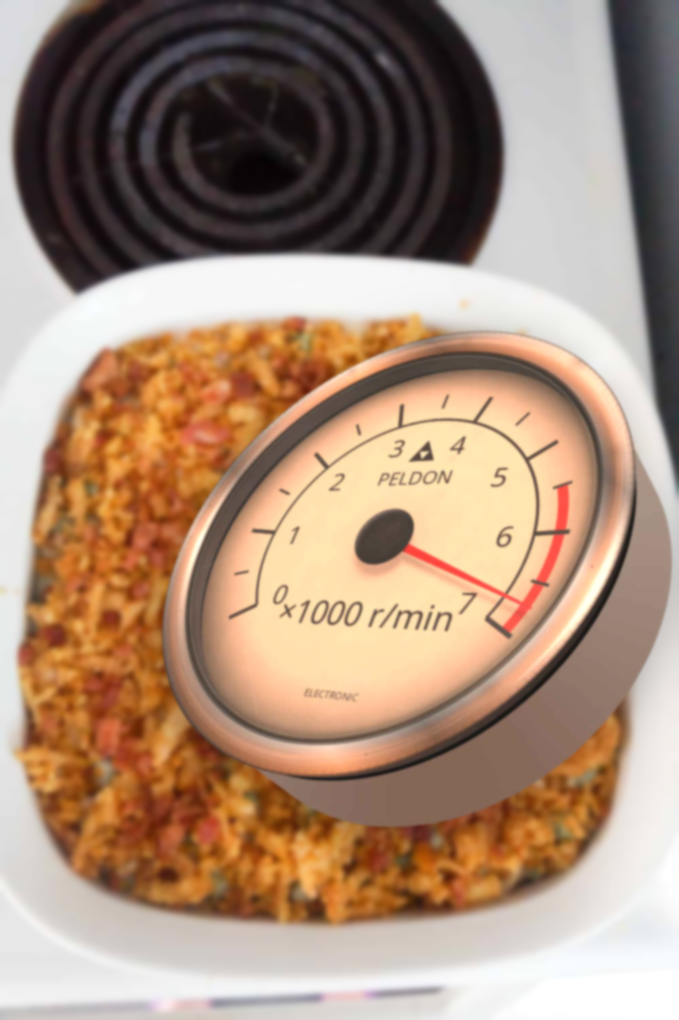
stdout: 6750 (rpm)
